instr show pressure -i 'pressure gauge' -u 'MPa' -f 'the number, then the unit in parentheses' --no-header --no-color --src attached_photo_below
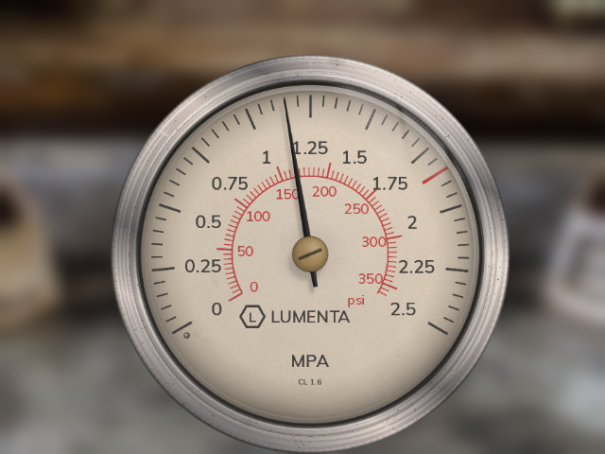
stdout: 1.15 (MPa)
